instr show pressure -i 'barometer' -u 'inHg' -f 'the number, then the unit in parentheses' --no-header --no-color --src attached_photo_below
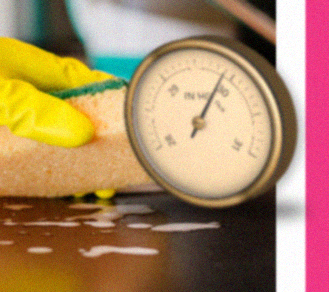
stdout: 29.9 (inHg)
